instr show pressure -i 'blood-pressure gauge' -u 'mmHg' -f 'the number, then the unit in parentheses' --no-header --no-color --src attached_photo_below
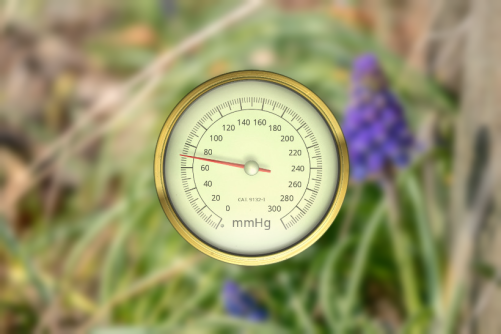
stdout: 70 (mmHg)
